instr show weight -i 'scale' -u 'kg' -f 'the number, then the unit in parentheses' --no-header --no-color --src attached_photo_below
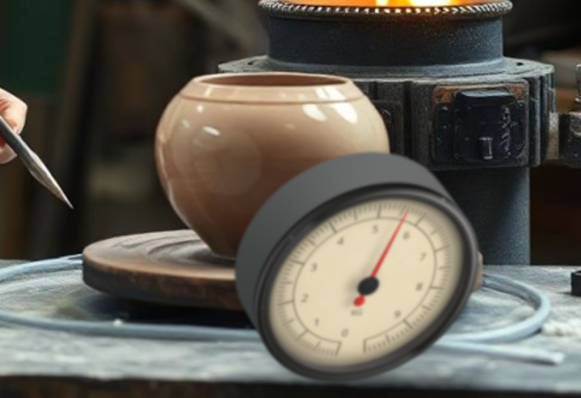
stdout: 5.5 (kg)
